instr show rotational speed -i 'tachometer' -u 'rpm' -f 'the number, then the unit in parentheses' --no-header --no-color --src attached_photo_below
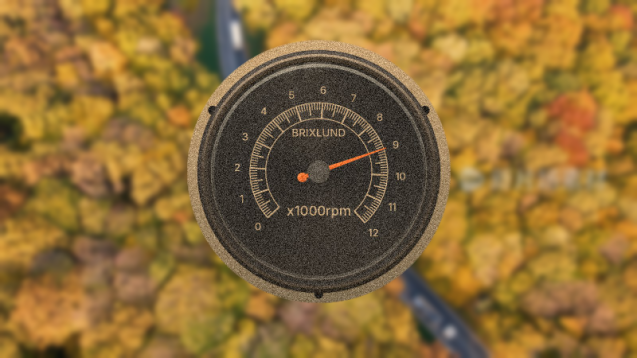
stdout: 9000 (rpm)
